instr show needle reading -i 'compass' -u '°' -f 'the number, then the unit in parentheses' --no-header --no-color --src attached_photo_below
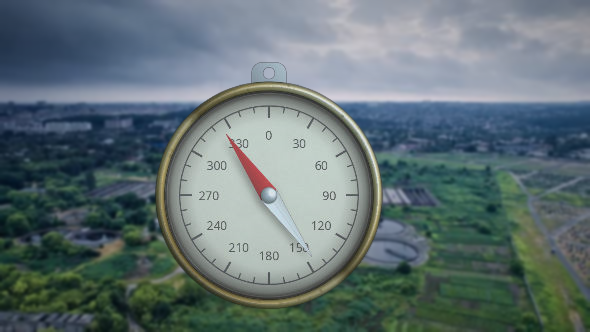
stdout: 325 (°)
